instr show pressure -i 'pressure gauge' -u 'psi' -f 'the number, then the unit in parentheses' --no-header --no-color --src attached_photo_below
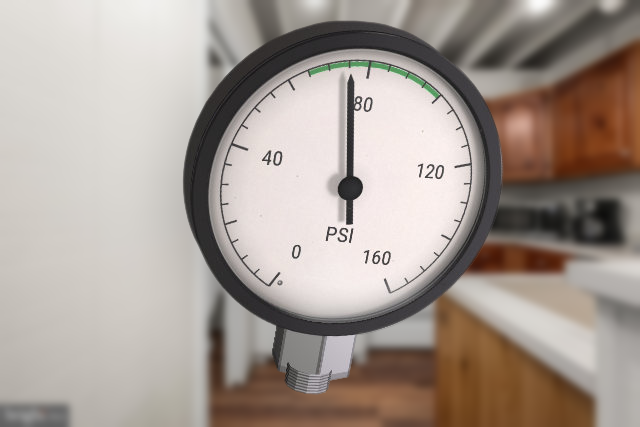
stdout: 75 (psi)
